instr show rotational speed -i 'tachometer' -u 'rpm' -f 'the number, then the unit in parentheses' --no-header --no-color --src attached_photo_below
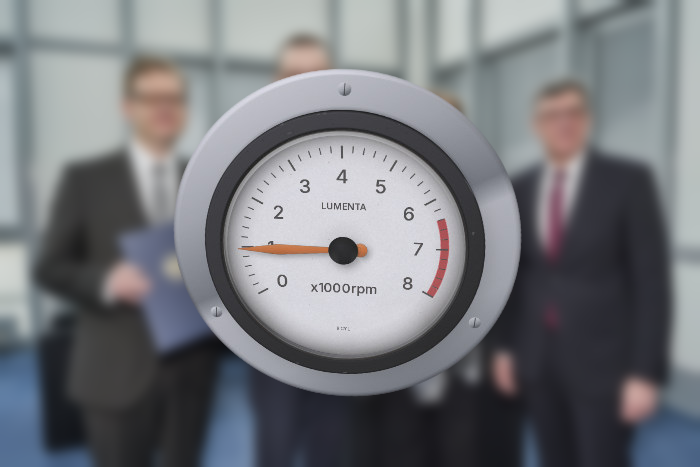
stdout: 1000 (rpm)
